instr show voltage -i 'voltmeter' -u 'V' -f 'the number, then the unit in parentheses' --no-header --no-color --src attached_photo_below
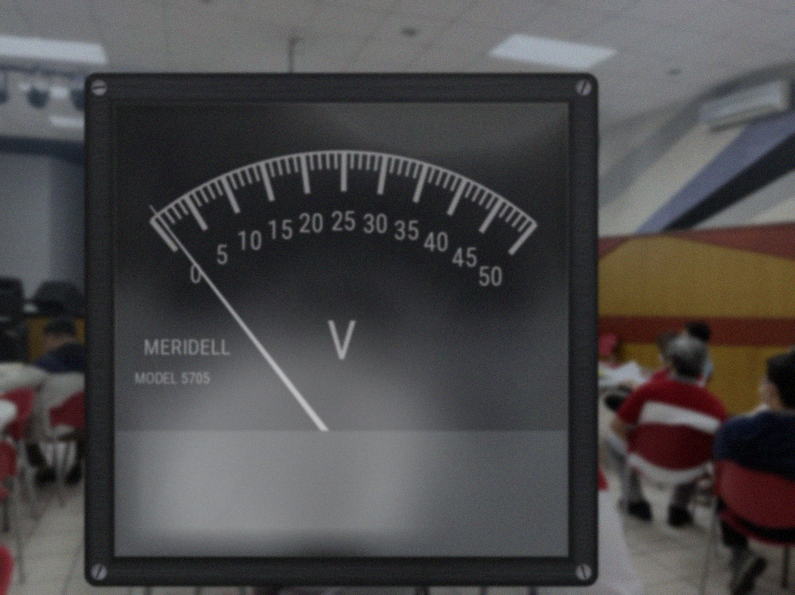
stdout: 1 (V)
